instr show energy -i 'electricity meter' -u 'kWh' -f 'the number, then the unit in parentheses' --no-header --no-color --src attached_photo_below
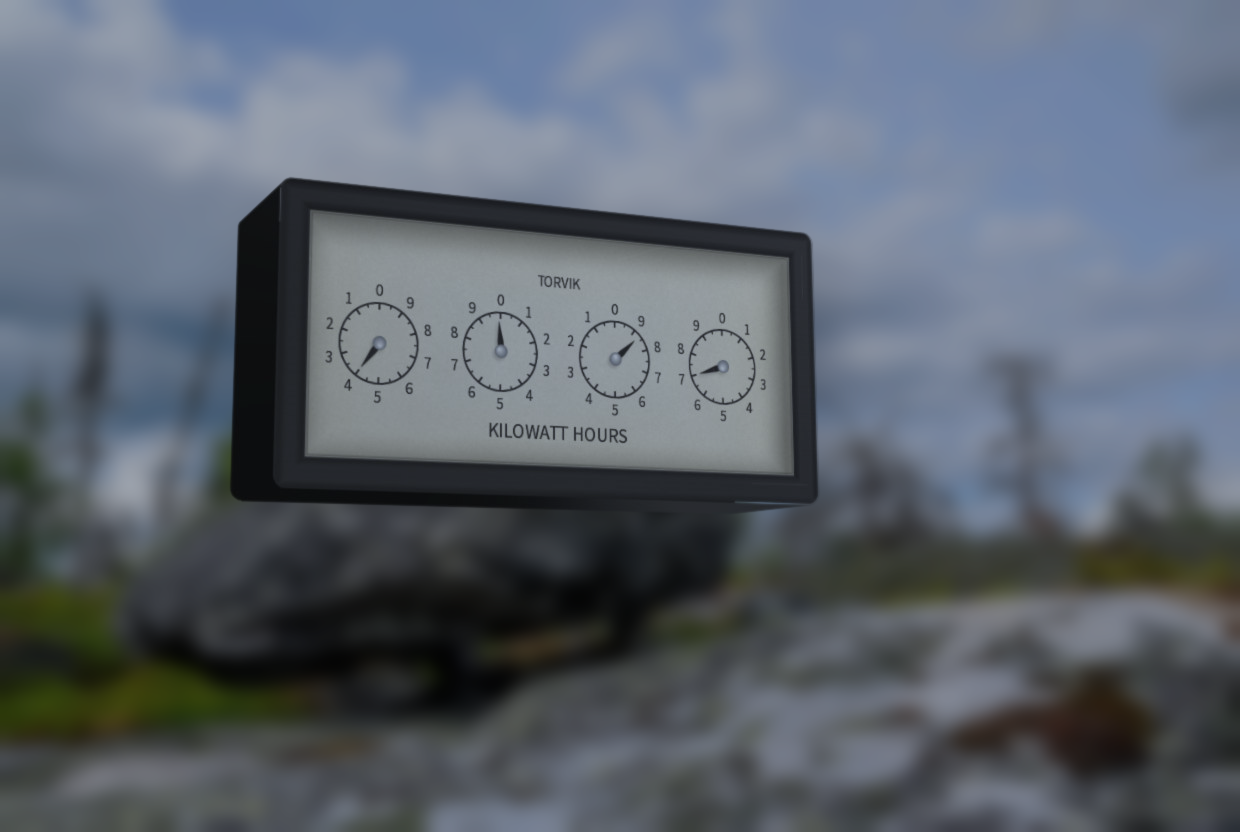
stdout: 3987 (kWh)
